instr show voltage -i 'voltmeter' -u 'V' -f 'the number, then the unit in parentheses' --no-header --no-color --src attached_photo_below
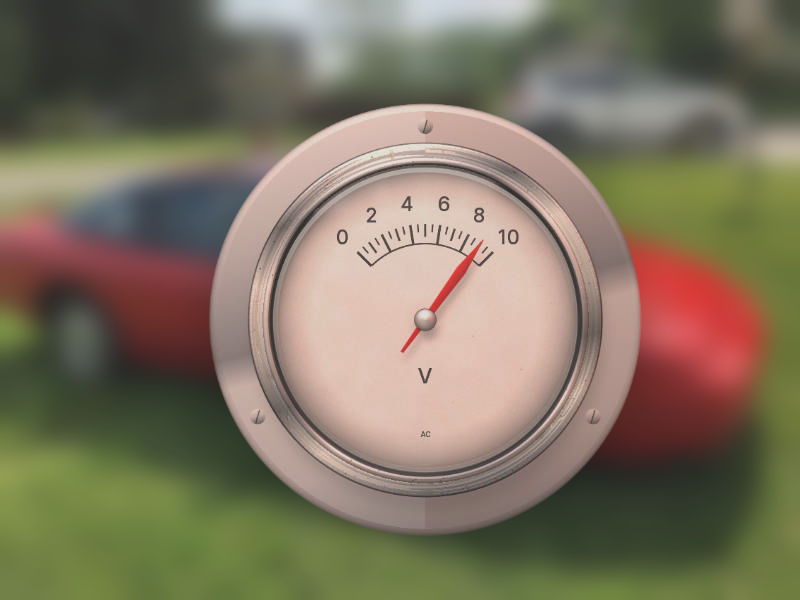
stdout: 9 (V)
